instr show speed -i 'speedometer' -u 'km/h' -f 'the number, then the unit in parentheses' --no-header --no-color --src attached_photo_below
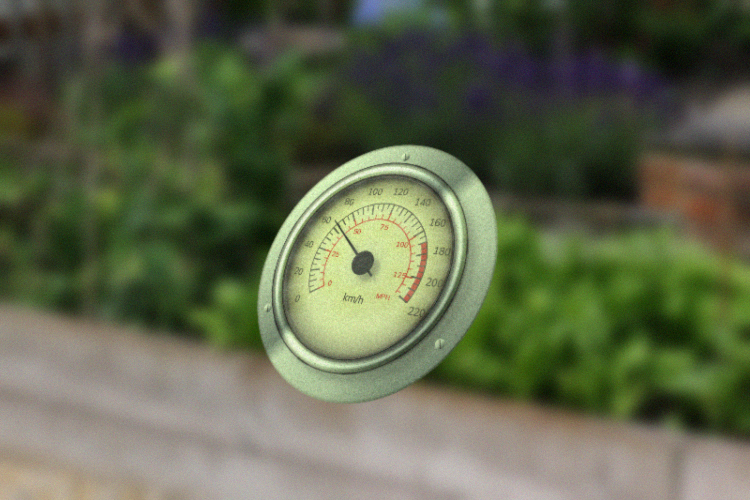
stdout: 65 (km/h)
